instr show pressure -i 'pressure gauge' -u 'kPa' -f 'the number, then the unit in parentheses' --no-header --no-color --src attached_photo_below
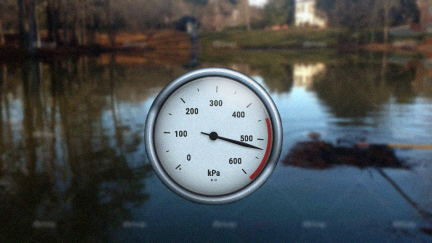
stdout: 525 (kPa)
